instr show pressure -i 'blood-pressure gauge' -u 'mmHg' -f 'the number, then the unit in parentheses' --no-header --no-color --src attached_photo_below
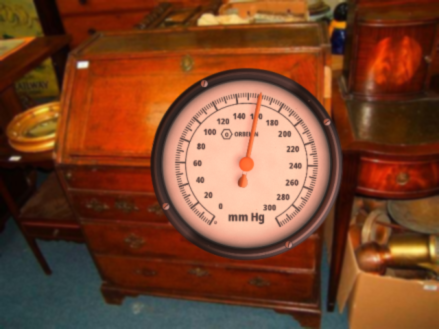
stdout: 160 (mmHg)
